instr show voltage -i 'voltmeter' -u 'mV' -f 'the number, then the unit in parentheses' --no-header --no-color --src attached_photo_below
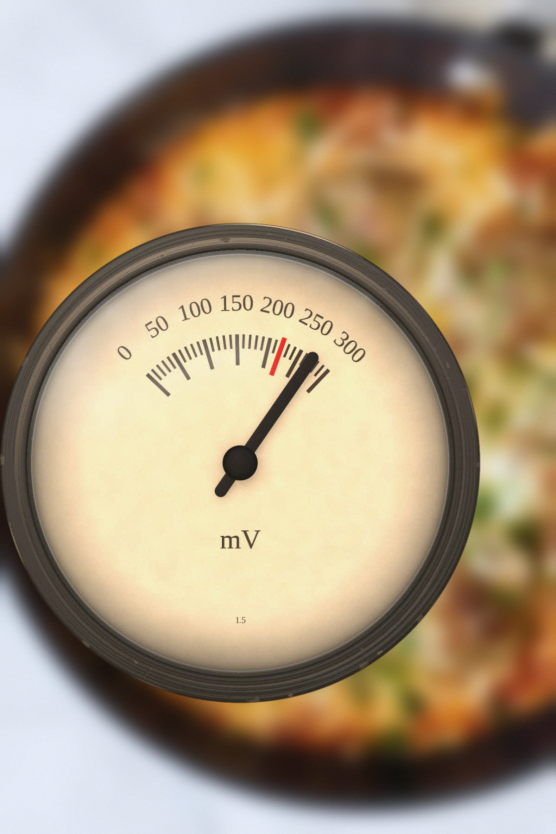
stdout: 270 (mV)
